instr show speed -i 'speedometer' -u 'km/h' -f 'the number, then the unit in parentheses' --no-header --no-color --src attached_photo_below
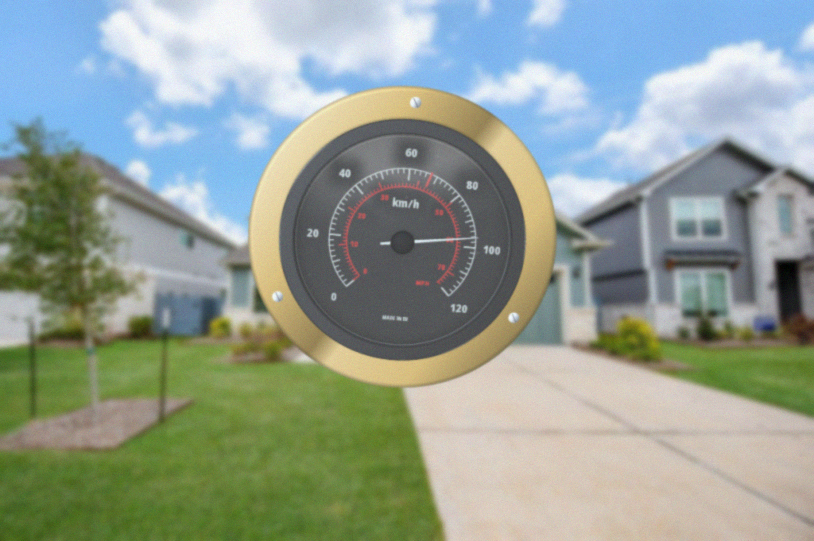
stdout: 96 (km/h)
